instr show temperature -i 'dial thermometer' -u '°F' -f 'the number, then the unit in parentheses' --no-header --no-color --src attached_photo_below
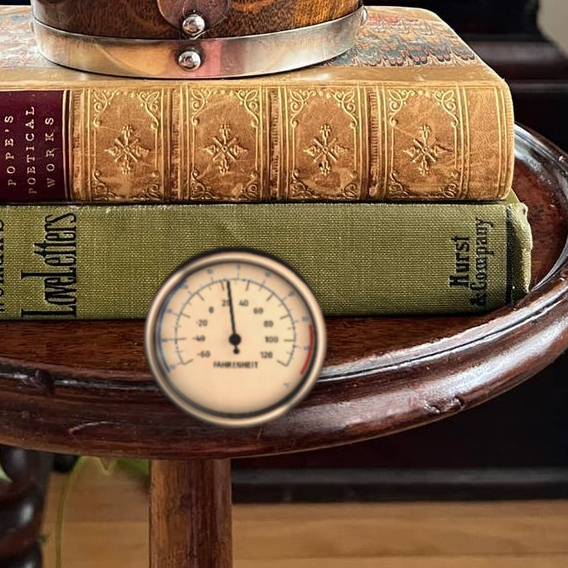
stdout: 25 (°F)
